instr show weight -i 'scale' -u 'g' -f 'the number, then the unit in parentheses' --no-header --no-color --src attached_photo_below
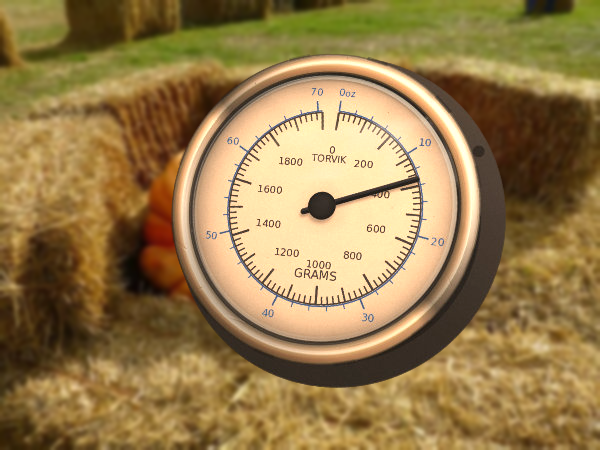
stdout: 380 (g)
